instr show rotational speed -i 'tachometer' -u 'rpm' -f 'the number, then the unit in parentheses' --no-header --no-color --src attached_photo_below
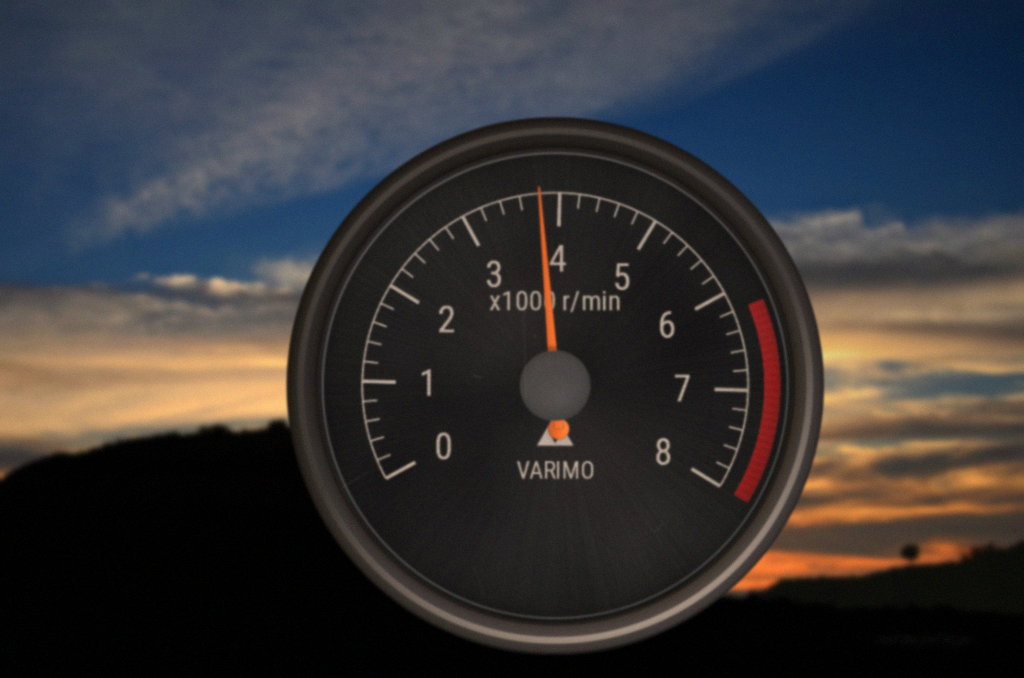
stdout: 3800 (rpm)
